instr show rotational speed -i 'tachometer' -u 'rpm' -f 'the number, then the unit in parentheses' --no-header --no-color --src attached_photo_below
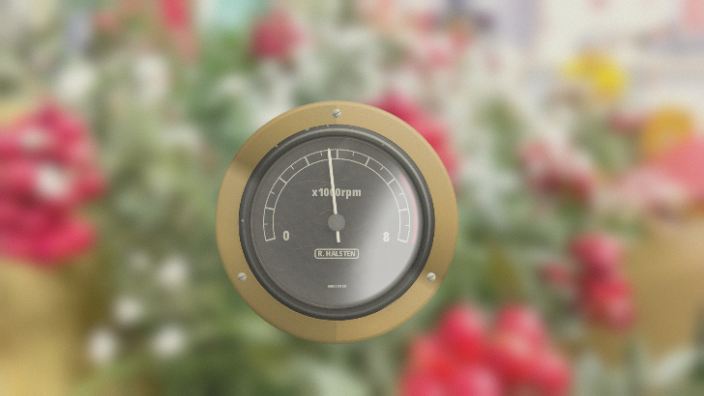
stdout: 3750 (rpm)
